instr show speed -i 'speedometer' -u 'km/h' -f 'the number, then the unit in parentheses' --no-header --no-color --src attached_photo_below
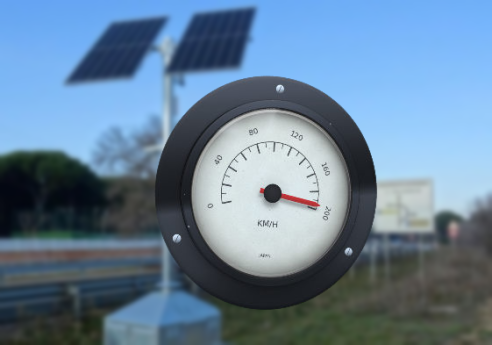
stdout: 195 (km/h)
